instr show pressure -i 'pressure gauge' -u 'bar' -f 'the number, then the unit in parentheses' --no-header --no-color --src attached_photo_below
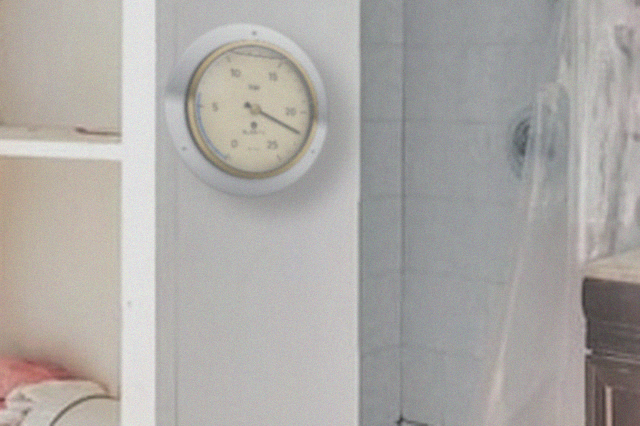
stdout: 22 (bar)
